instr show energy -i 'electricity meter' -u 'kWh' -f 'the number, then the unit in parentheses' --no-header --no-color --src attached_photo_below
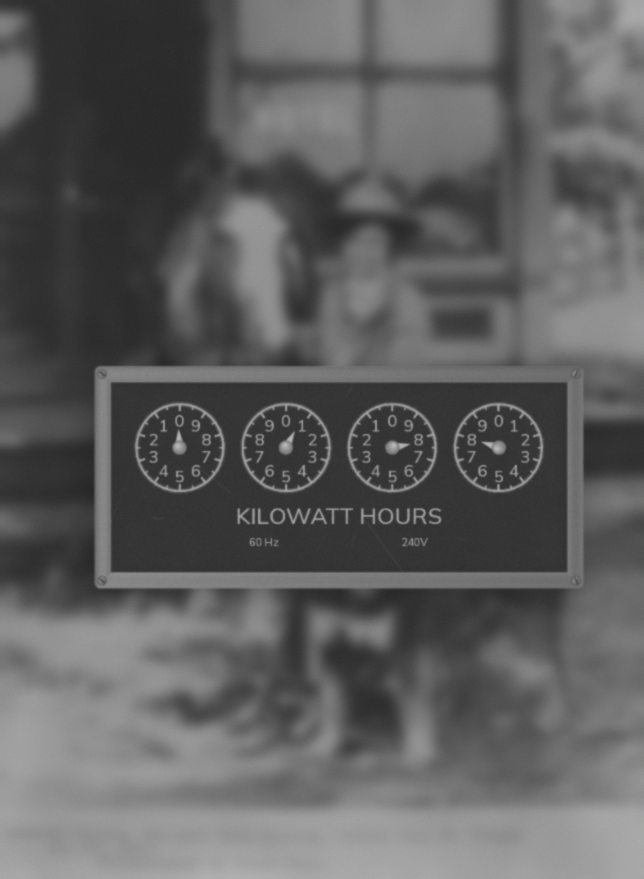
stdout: 78 (kWh)
